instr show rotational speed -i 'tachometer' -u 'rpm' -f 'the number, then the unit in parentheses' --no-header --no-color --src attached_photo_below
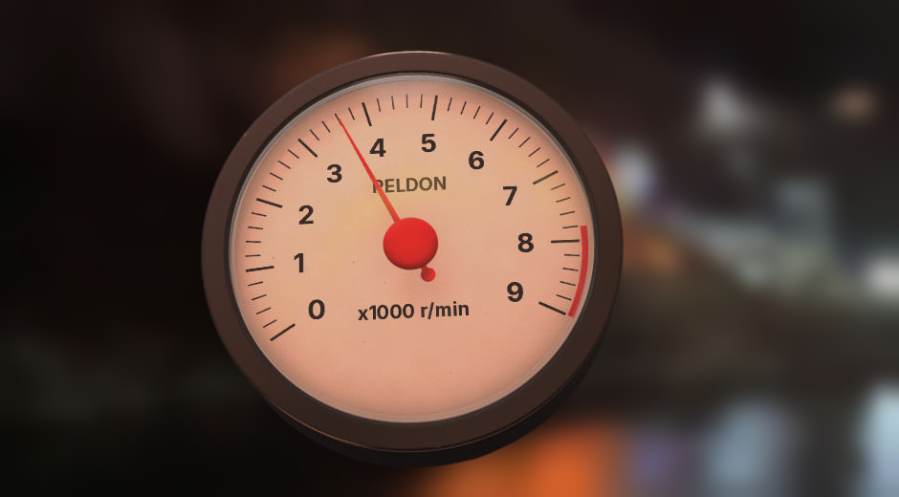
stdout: 3600 (rpm)
